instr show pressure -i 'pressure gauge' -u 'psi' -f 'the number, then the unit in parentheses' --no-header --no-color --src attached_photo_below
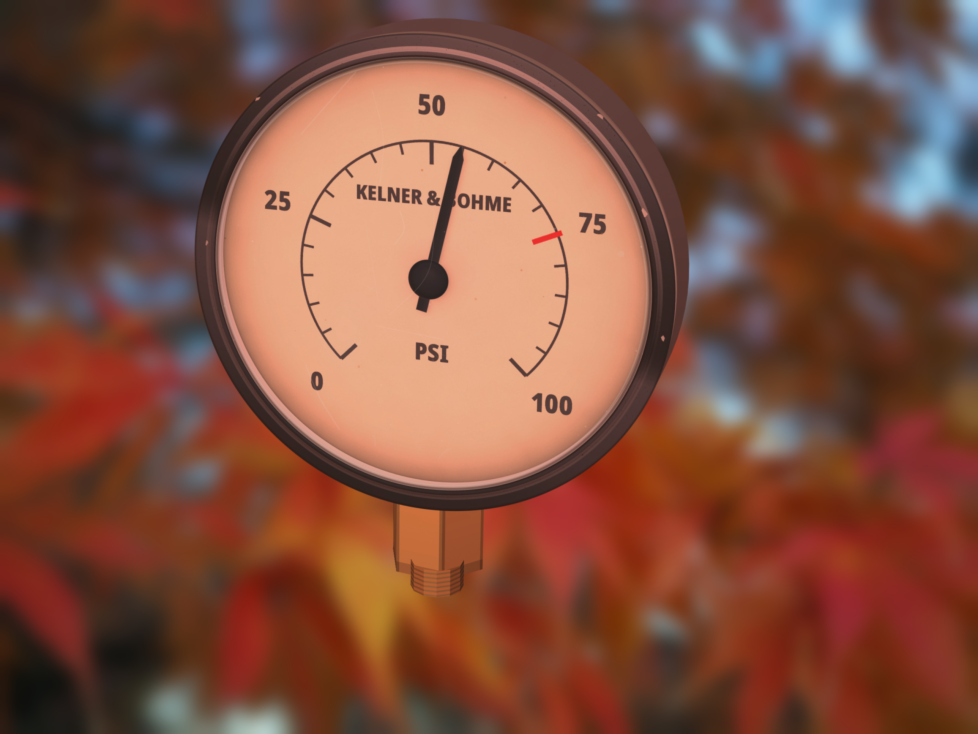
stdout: 55 (psi)
